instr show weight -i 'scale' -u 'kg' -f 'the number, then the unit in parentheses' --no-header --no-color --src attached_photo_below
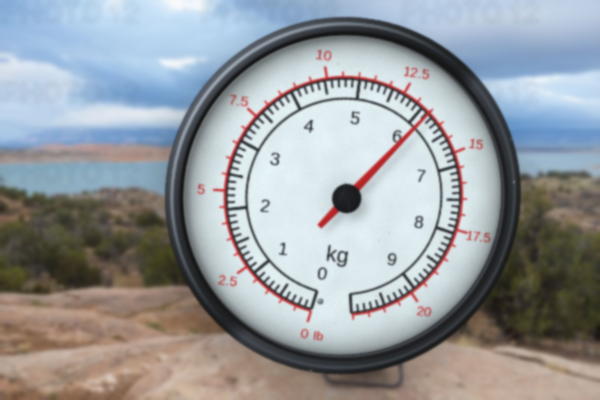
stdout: 6.1 (kg)
